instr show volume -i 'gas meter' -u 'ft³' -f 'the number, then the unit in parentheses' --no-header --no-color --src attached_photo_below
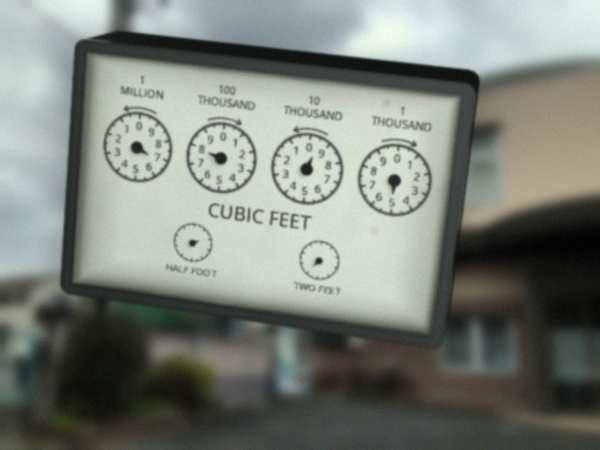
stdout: 679500 (ft³)
